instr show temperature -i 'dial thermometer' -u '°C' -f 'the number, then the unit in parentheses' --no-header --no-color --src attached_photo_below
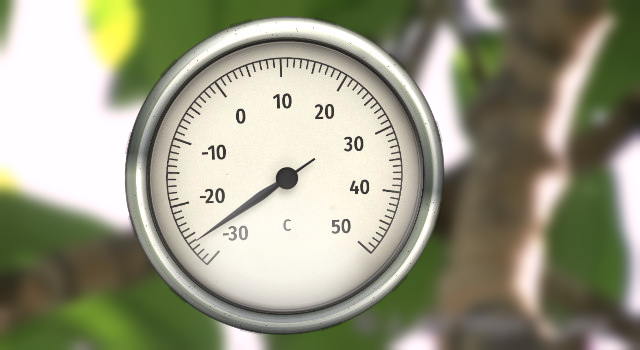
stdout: -26 (°C)
